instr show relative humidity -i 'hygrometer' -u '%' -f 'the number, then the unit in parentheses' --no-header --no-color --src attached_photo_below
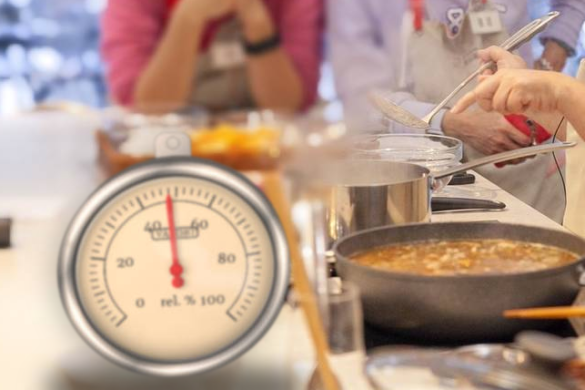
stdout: 48 (%)
